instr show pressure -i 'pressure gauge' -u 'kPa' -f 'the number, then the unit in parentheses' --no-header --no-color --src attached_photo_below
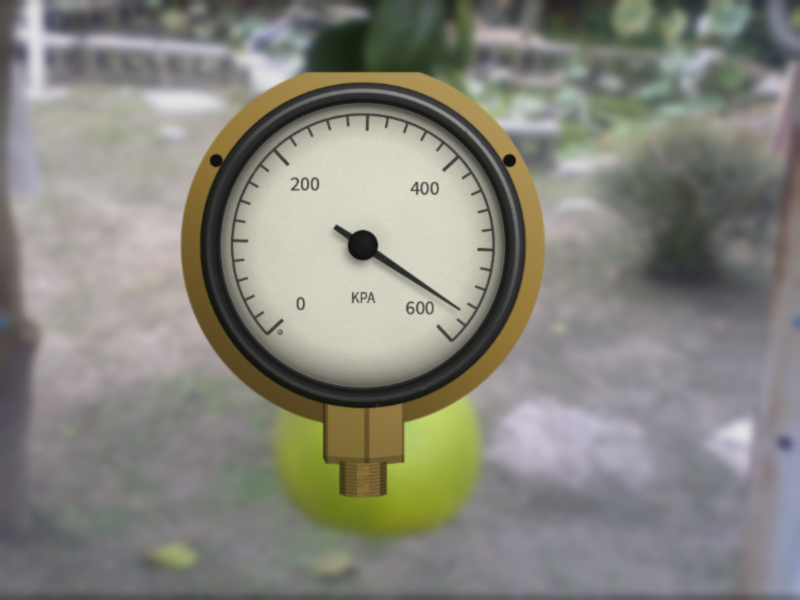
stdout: 570 (kPa)
